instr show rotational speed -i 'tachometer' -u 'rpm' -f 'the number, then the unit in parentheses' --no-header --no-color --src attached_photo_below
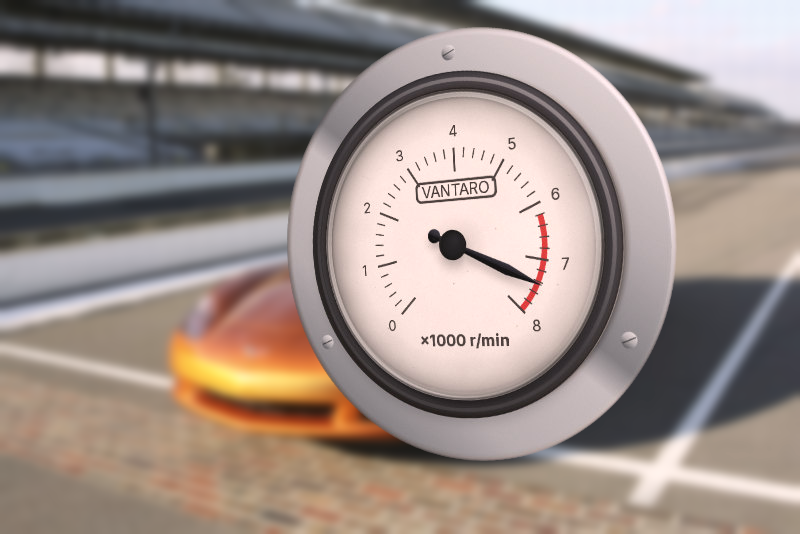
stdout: 7400 (rpm)
